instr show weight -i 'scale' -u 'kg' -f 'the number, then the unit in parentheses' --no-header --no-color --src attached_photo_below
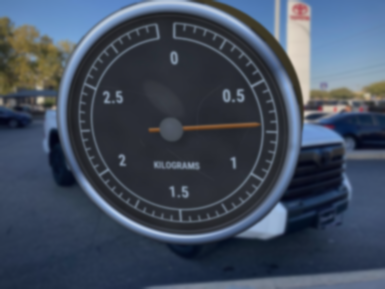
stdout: 0.7 (kg)
